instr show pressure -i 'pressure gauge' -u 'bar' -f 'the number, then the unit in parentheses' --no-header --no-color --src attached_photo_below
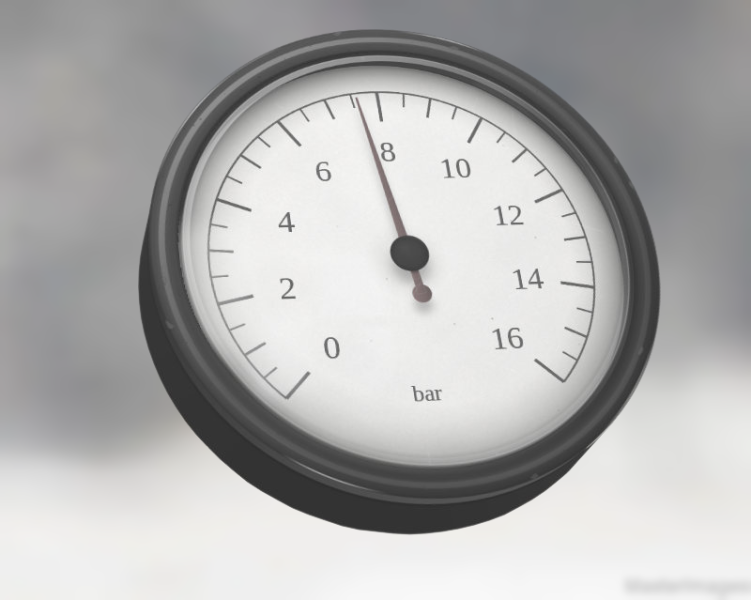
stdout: 7.5 (bar)
